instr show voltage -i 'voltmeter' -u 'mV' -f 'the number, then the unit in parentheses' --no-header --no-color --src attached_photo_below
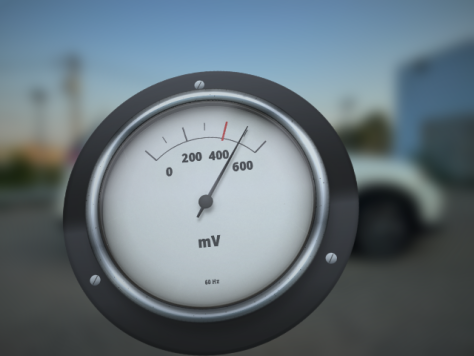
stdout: 500 (mV)
